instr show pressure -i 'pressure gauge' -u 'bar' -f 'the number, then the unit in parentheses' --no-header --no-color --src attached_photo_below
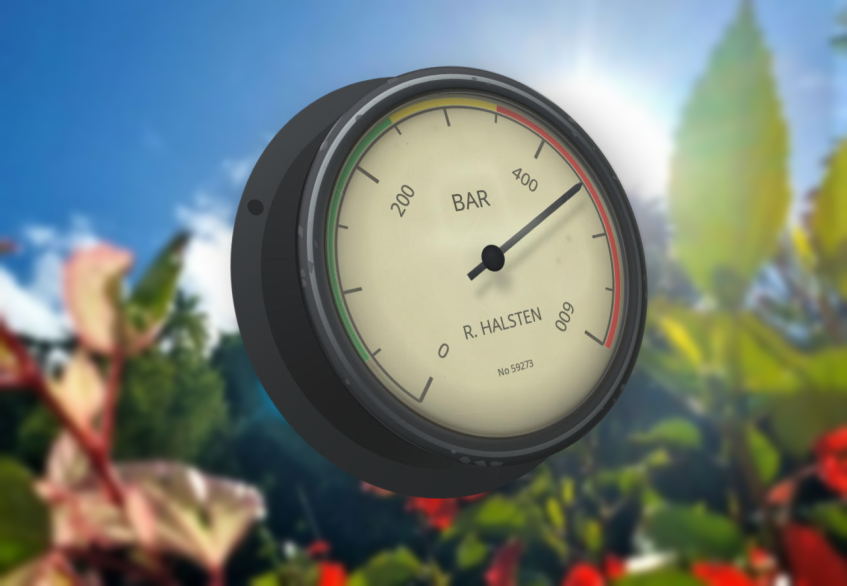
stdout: 450 (bar)
